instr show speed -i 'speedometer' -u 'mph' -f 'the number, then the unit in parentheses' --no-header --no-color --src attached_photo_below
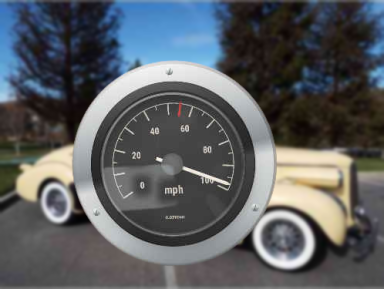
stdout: 97.5 (mph)
